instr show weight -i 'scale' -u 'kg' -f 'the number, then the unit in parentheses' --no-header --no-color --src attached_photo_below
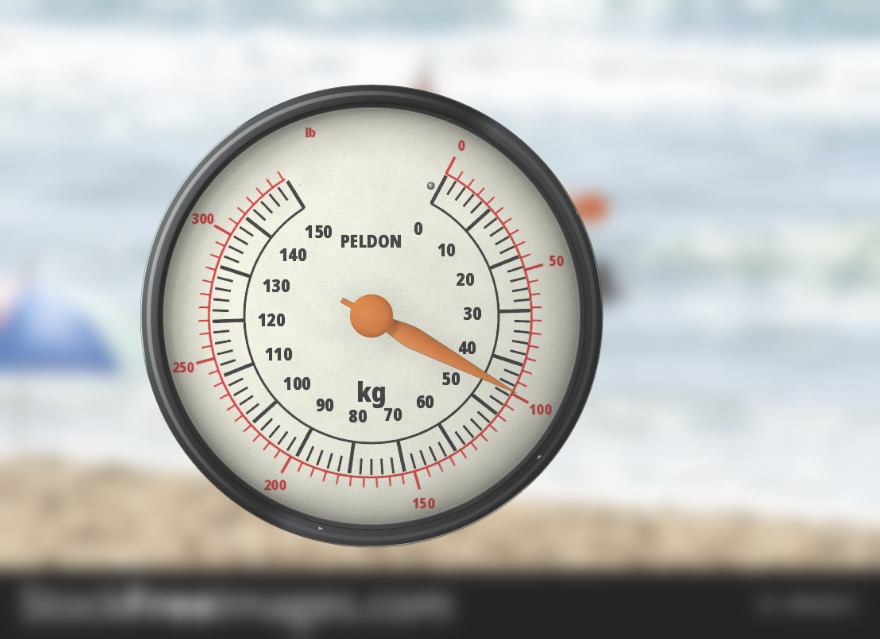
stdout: 45 (kg)
